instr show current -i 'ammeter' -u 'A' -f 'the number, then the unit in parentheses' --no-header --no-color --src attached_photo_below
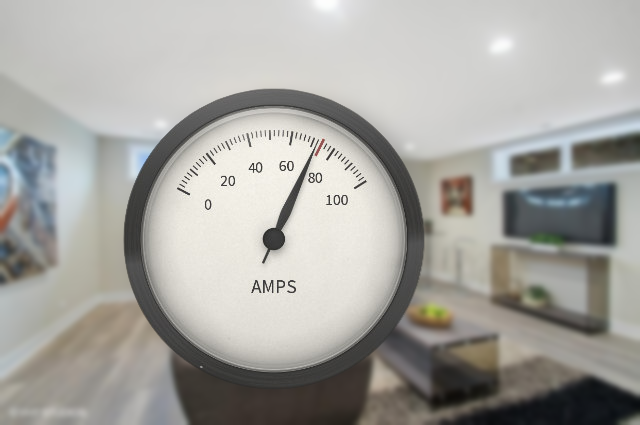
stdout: 72 (A)
